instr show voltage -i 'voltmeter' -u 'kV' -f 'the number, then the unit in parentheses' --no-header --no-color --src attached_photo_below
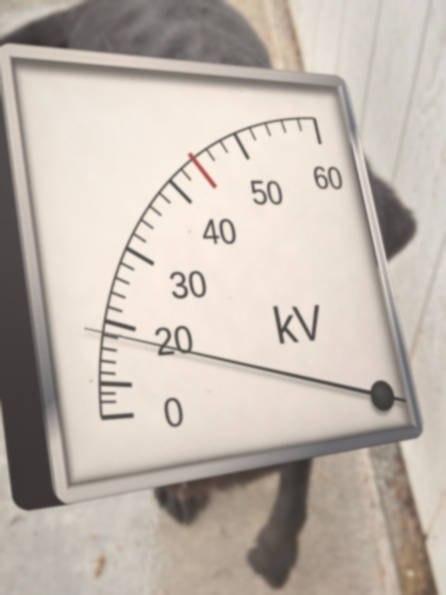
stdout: 18 (kV)
